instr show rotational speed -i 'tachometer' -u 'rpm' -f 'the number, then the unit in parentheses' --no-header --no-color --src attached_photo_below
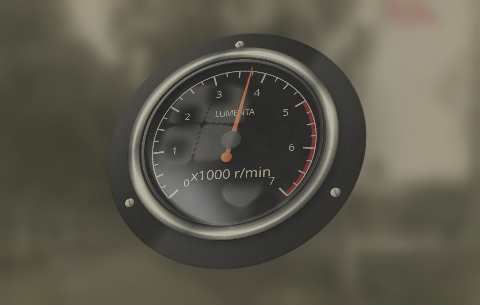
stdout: 3750 (rpm)
